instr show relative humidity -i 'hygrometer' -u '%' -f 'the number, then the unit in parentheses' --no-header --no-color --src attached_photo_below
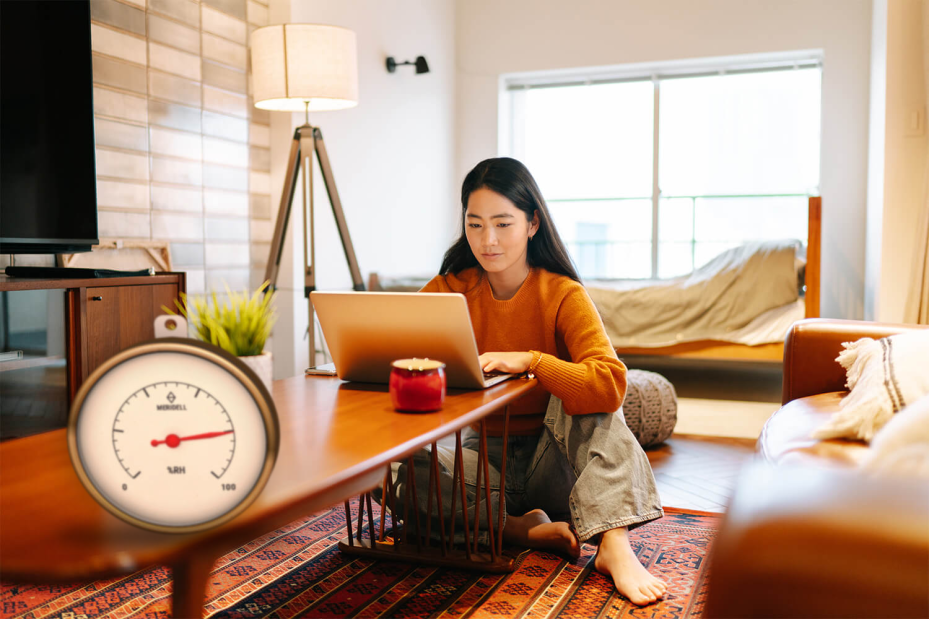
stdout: 80 (%)
